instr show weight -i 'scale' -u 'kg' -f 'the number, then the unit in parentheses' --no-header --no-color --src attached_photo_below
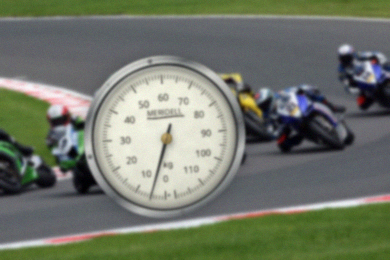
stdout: 5 (kg)
